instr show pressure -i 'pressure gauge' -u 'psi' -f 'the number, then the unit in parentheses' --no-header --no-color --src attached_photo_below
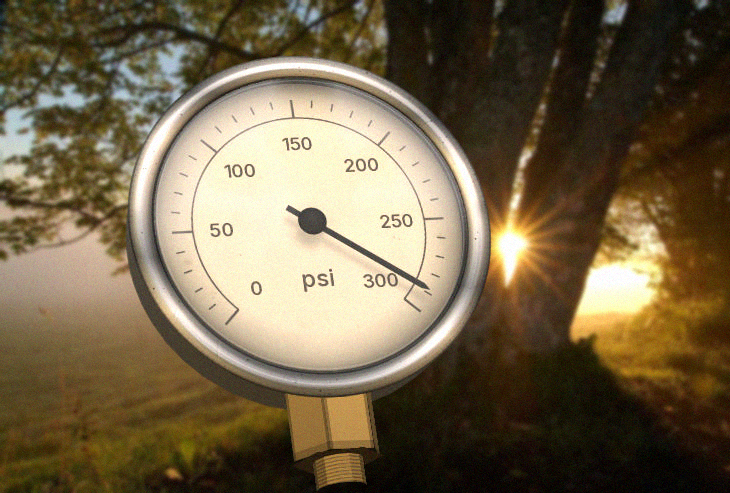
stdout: 290 (psi)
